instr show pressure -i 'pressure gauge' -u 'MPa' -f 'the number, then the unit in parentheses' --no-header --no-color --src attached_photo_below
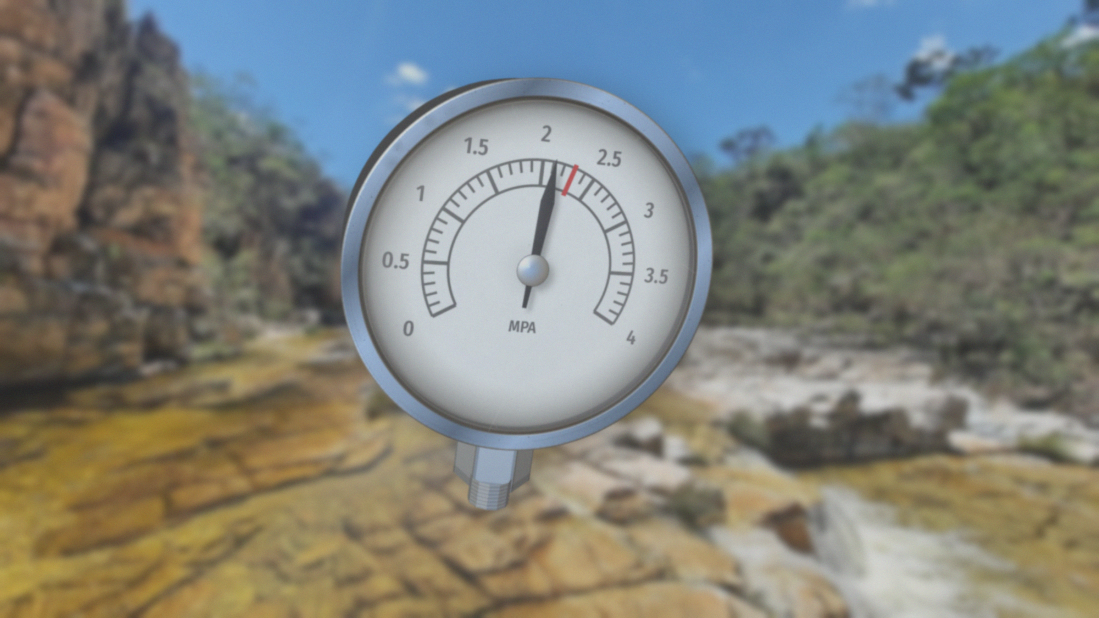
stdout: 2.1 (MPa)
